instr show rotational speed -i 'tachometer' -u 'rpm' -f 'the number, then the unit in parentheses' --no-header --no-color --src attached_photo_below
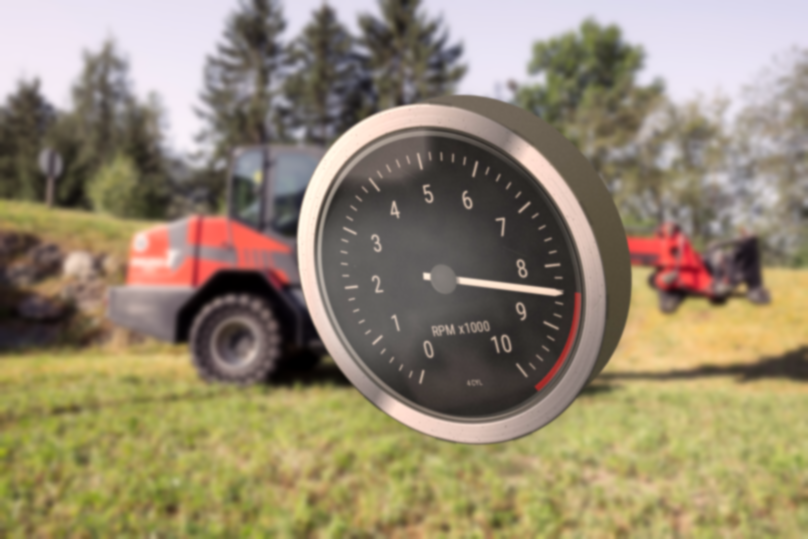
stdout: 8400 (rpm)
